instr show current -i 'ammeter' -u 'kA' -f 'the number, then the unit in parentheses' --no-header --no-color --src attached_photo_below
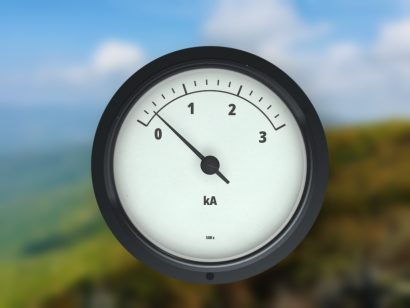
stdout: 0.3 (kA)
